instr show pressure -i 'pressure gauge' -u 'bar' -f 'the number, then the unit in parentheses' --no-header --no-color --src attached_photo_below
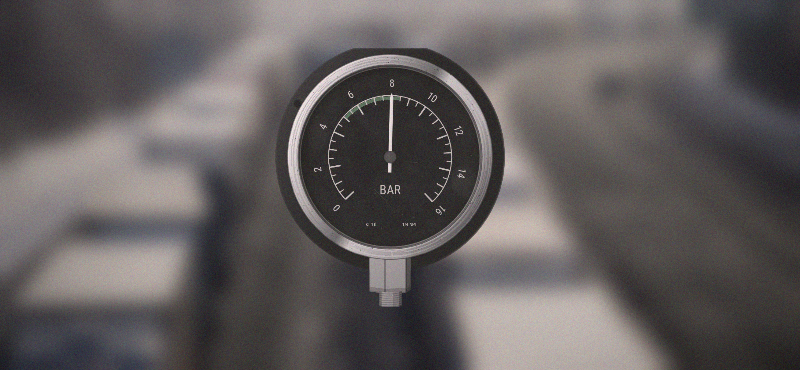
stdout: 8 (bar)
